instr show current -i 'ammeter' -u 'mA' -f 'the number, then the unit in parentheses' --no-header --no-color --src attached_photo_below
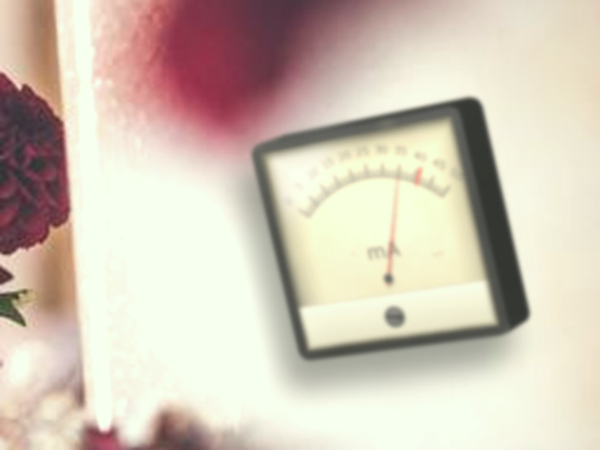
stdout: 35 (mA)
